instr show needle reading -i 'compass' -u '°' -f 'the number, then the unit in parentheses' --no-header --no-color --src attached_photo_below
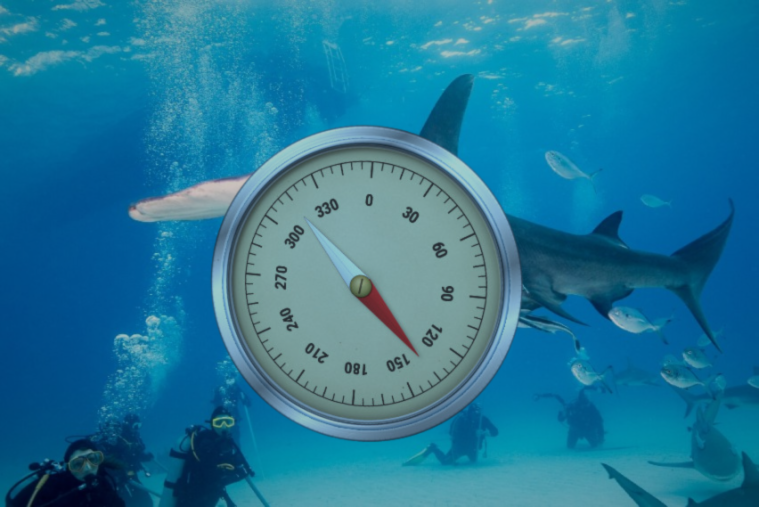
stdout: 135 (°)
